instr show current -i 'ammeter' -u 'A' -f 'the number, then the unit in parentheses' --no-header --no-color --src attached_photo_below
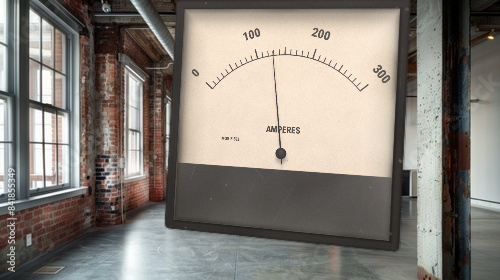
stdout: 130 (A)
